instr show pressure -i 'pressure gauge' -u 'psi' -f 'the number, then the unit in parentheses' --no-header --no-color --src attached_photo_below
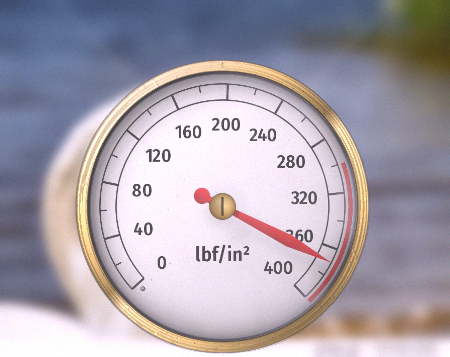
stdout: 370 (psi)
